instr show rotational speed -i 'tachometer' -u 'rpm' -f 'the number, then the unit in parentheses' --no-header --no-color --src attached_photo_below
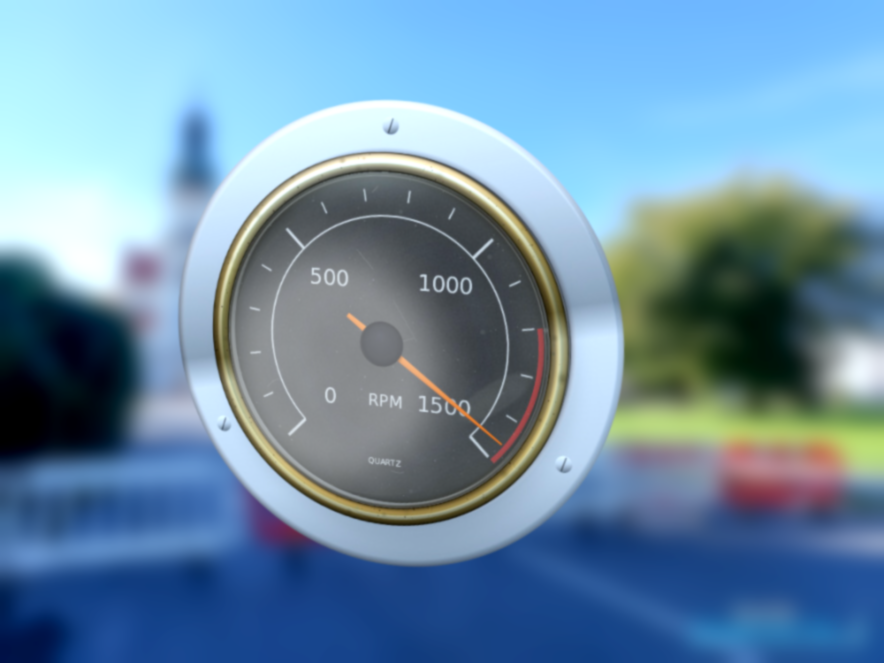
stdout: 1450 (rpm)
